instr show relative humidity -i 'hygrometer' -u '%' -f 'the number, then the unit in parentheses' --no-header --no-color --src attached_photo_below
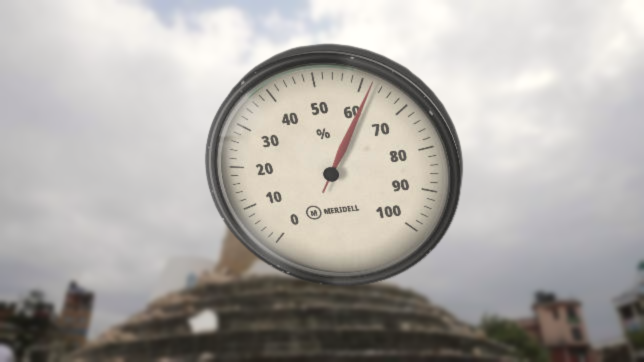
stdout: 62 (%)
